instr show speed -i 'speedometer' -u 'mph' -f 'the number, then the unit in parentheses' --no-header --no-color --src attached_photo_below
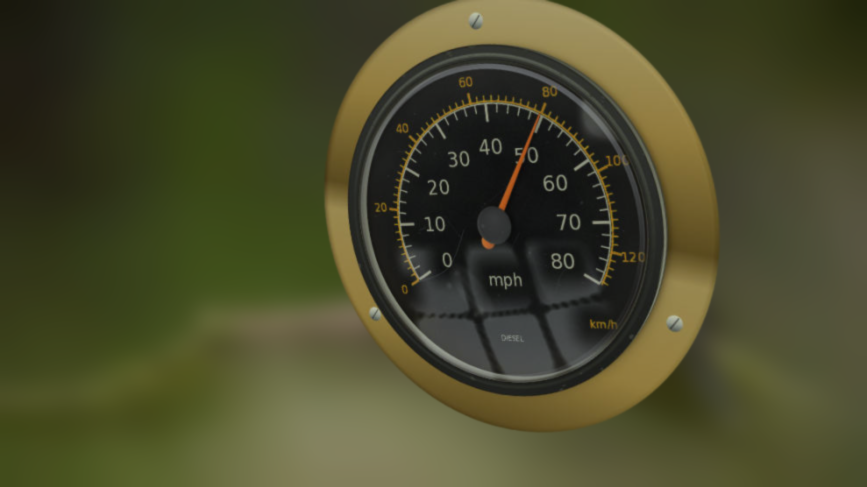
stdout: 50 (mph)
